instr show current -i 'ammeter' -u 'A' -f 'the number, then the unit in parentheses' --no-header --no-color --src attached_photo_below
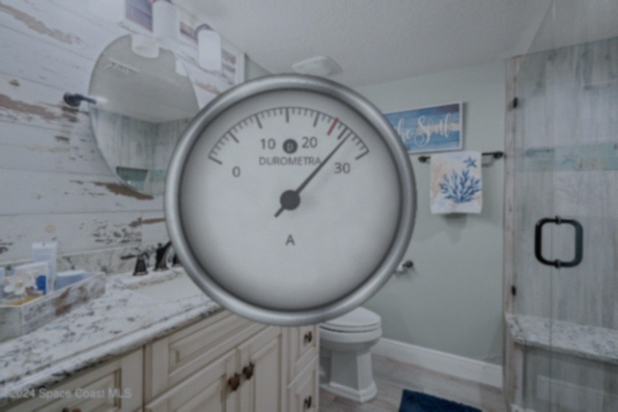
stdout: 26 (A)
